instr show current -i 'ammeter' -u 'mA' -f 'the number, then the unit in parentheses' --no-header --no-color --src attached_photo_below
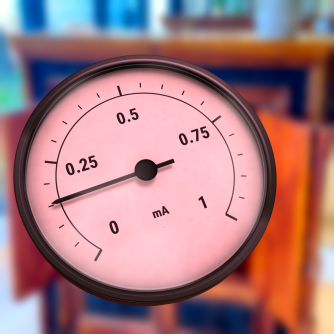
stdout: 0.15 (mA)
